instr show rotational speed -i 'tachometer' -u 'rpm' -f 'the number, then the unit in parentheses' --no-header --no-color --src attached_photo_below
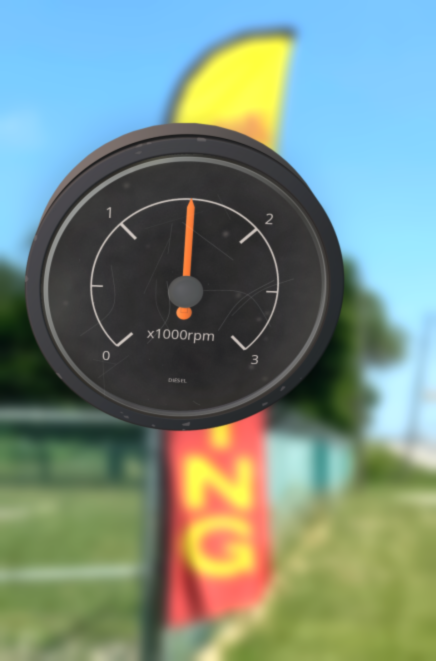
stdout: 1500 (rpm)
